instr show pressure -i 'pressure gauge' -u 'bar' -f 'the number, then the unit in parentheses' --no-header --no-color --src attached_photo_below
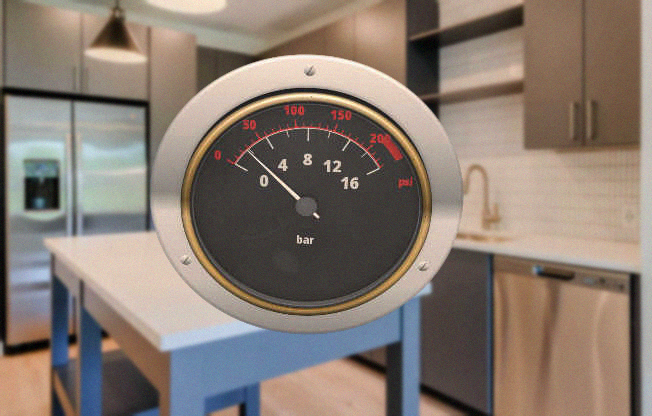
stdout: 2 (bar)
